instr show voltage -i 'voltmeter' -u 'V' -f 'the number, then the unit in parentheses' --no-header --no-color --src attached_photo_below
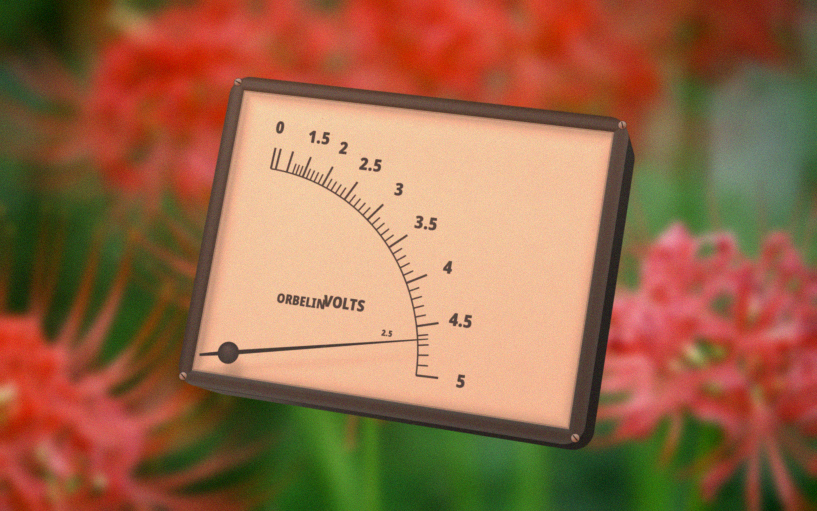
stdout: 4.65 (V)
